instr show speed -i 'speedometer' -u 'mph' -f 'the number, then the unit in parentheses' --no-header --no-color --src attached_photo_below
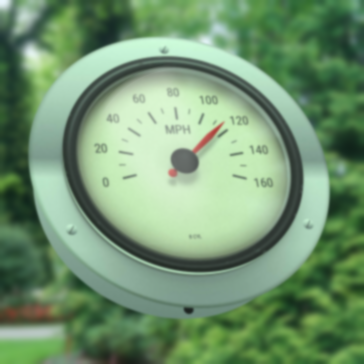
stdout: 115 (mph)
